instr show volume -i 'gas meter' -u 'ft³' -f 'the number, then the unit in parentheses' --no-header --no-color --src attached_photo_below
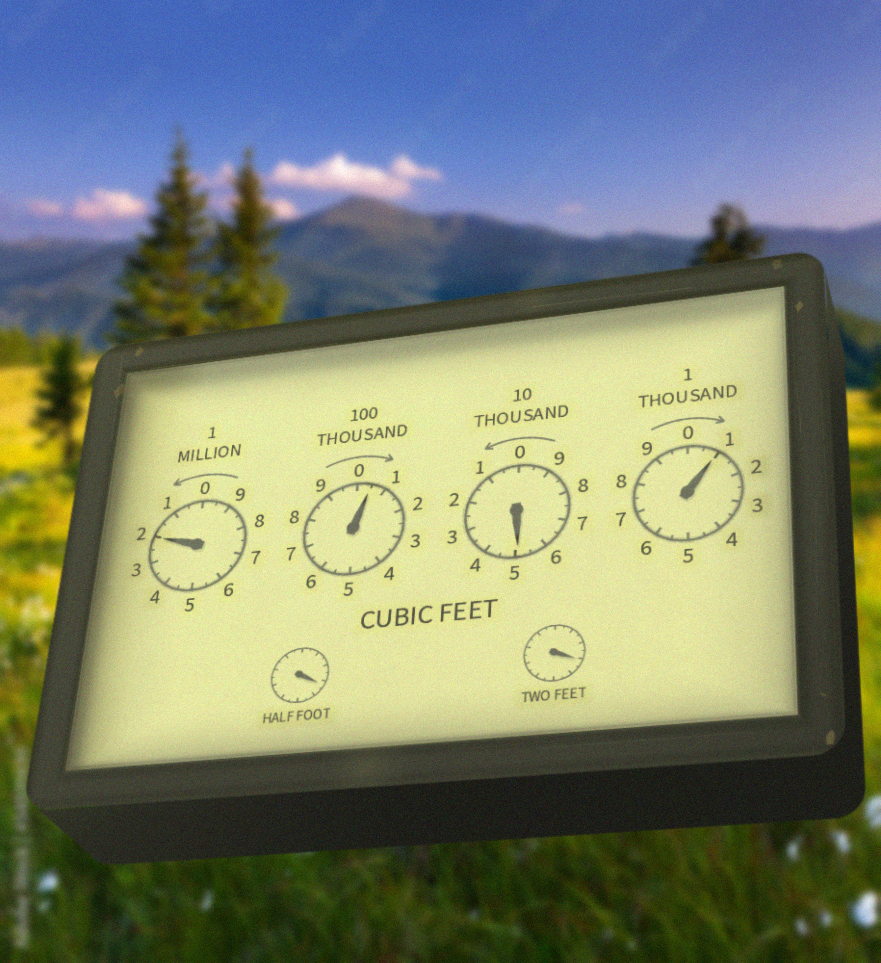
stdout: 205100 (ft³)
